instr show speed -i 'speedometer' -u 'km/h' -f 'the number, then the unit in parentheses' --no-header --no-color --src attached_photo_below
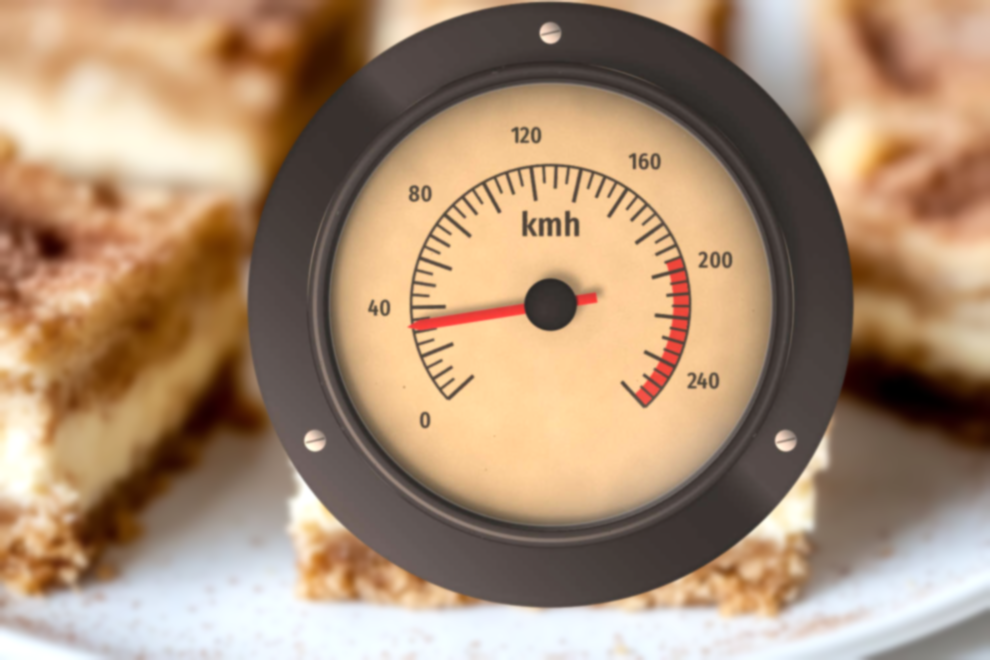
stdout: 32.5 (km/h)
